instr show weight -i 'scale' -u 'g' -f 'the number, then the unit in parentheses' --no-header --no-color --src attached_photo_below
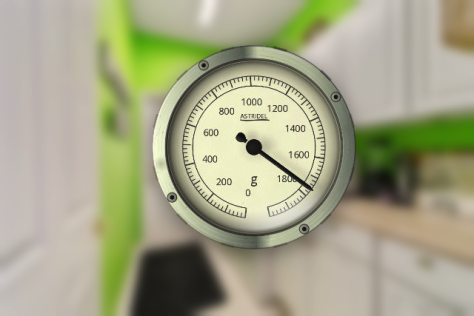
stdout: 1760 (g)
